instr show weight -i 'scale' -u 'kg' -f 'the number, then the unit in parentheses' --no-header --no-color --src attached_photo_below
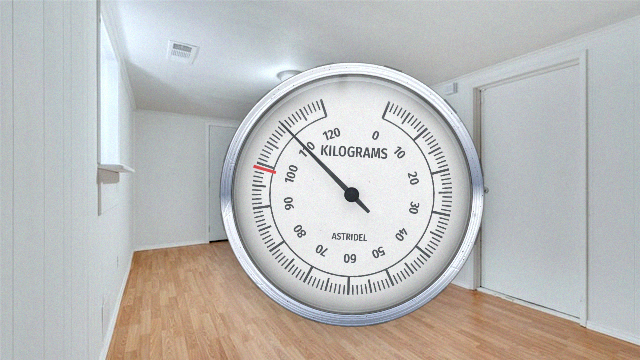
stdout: 110 (kg)
